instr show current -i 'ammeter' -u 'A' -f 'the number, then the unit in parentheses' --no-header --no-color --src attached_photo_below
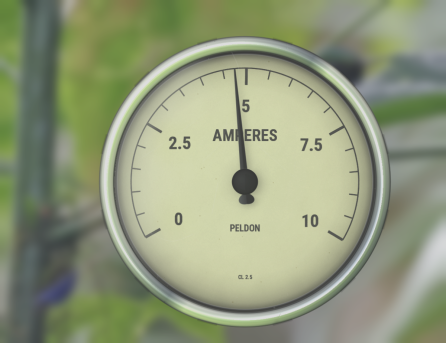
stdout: 4.75 (A)
